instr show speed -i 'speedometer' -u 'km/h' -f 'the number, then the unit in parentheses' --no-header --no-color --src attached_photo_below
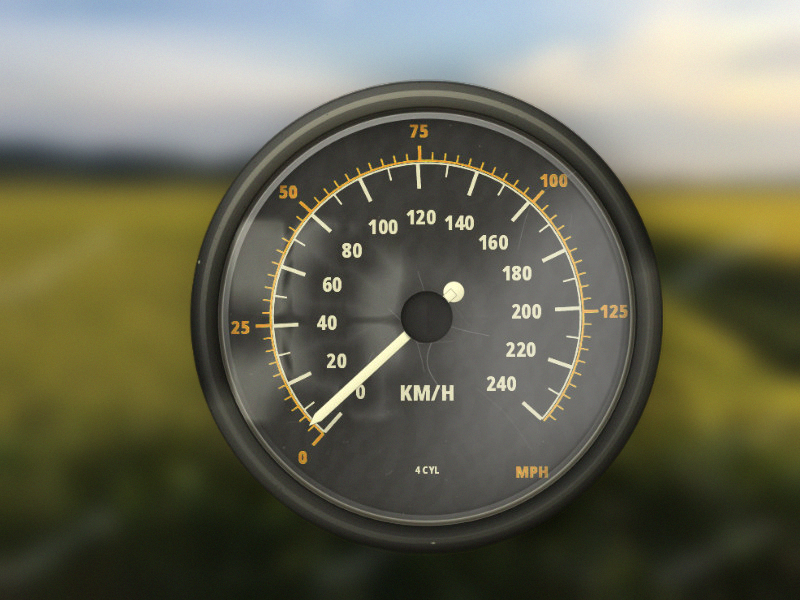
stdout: 5 (km/h)
